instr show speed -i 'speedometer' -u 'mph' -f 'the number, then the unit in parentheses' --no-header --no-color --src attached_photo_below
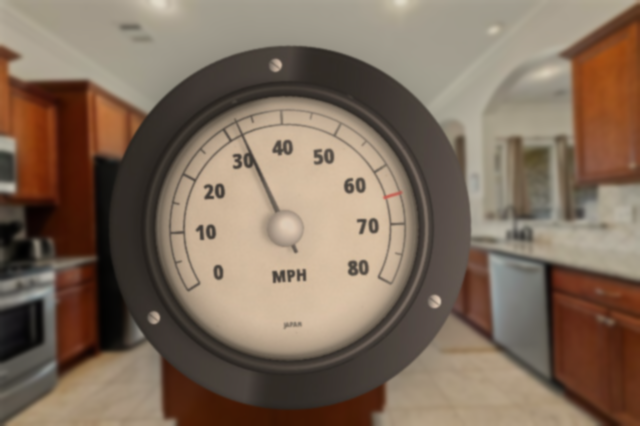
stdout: 32.5 (mph)
